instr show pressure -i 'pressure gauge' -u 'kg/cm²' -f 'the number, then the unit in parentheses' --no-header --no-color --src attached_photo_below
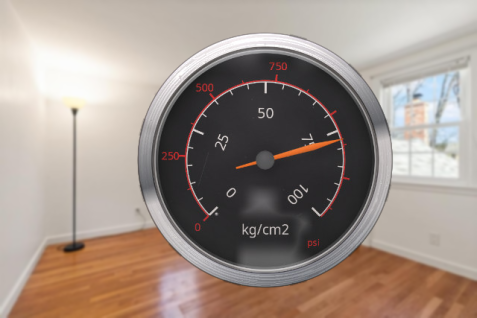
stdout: 77.5 (kg/cm²)
